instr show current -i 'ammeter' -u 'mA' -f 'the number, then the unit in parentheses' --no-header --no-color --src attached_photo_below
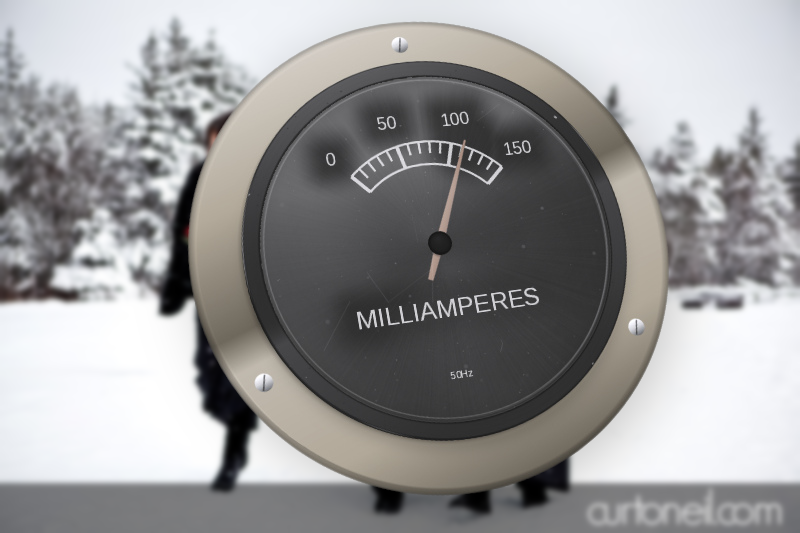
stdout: 110 (mA)
